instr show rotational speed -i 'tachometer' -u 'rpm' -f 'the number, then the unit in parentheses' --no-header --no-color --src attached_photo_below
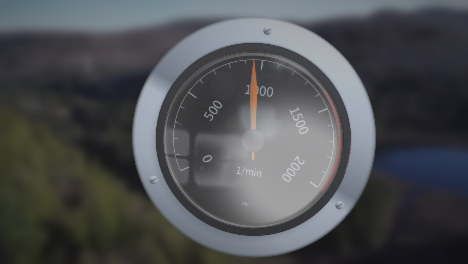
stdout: 950 (rpm)
